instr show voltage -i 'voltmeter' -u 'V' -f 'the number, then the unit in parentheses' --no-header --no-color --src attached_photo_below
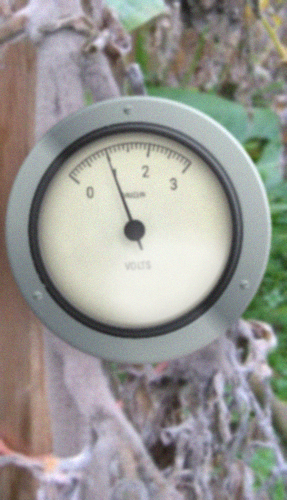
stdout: 1 (V)
